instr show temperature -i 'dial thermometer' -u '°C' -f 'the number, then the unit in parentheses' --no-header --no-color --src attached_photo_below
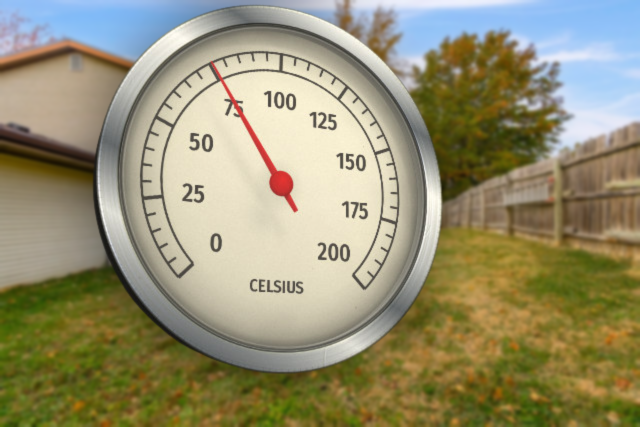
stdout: 75 (°C)
